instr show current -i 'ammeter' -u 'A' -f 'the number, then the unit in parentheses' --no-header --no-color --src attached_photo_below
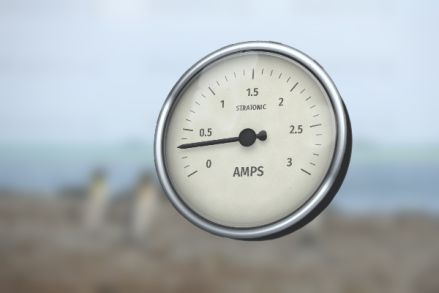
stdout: 0.3 (A)
